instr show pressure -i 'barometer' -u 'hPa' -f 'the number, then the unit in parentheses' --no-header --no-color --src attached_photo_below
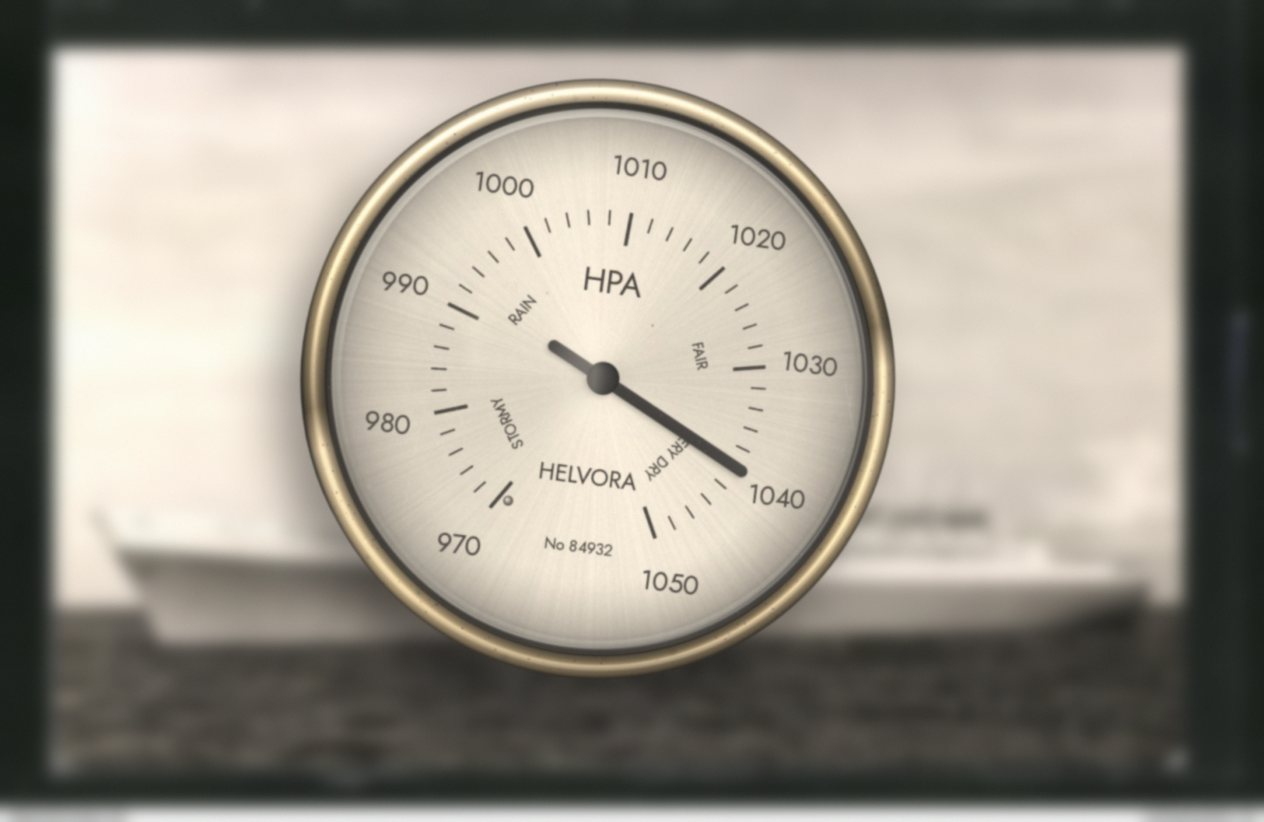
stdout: 1040 (hPa)
